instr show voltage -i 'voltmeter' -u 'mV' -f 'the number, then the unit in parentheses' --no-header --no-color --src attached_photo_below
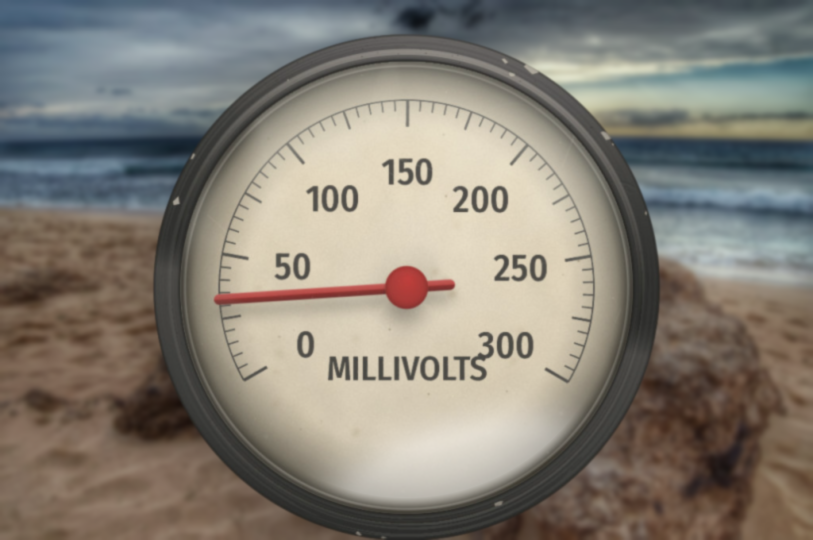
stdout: 32.5 (mV)
